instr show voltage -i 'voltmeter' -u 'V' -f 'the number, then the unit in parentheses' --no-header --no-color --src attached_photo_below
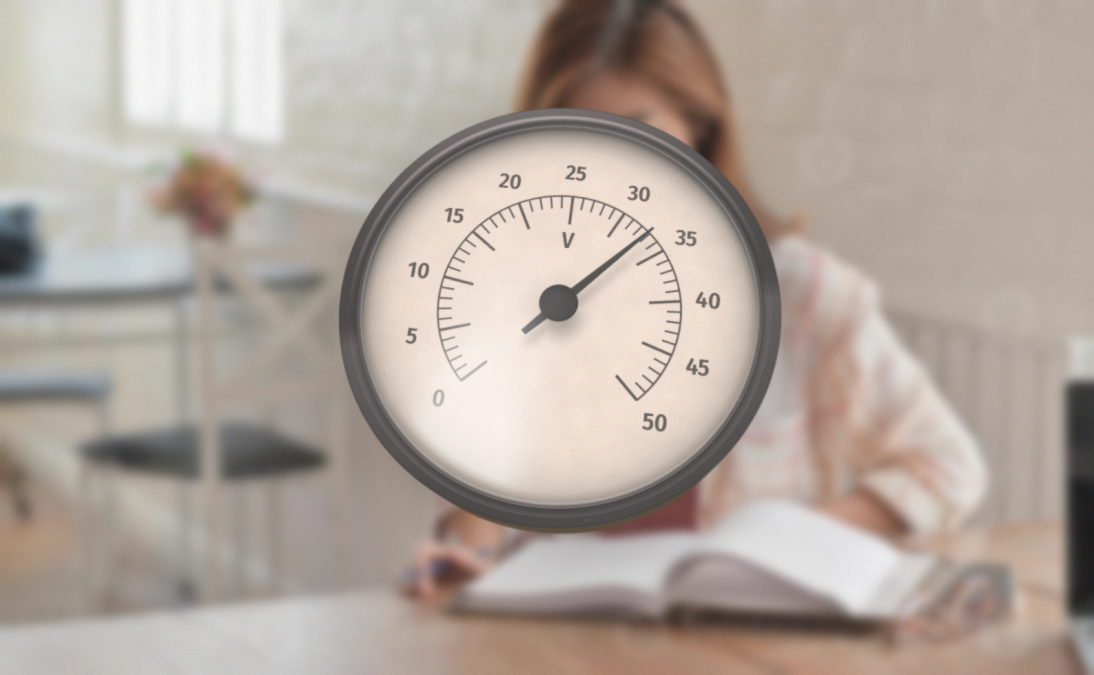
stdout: 33 (V)
